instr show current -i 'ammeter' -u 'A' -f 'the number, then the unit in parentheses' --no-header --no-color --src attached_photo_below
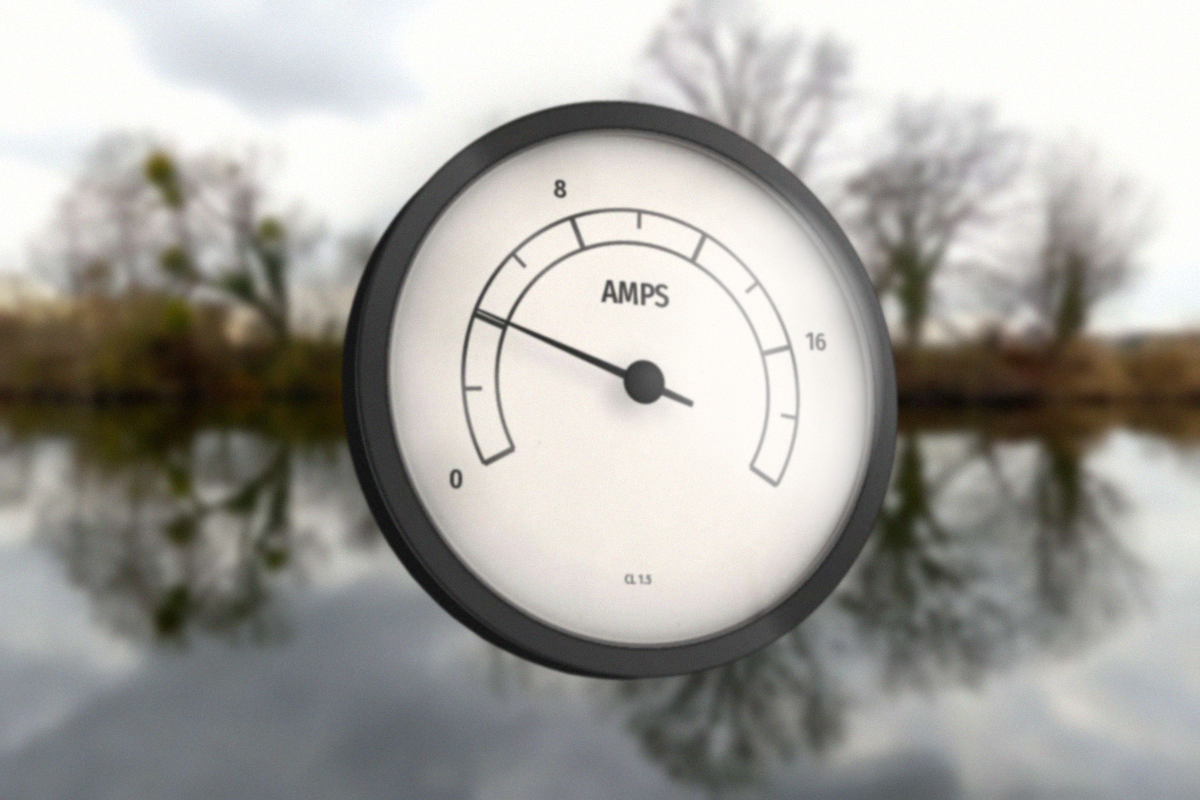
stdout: 4 (A)
